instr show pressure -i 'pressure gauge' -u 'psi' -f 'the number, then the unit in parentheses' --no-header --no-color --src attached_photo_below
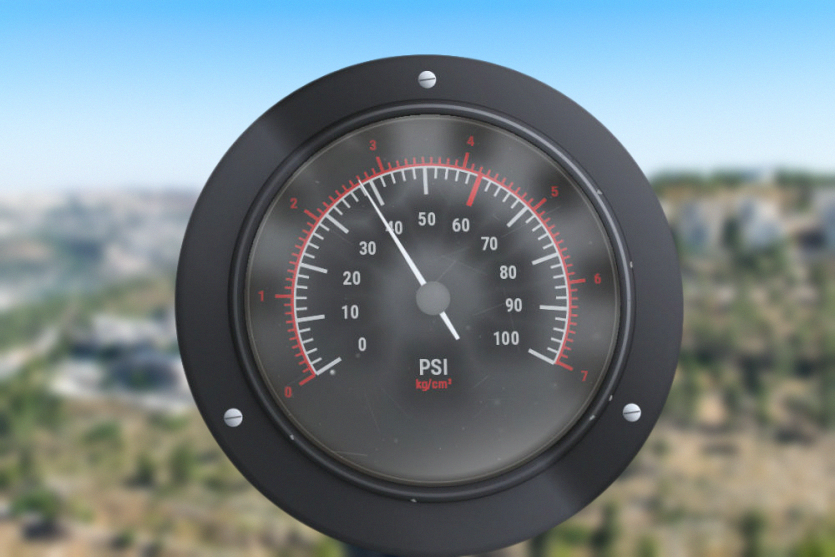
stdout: 38 (psi)
